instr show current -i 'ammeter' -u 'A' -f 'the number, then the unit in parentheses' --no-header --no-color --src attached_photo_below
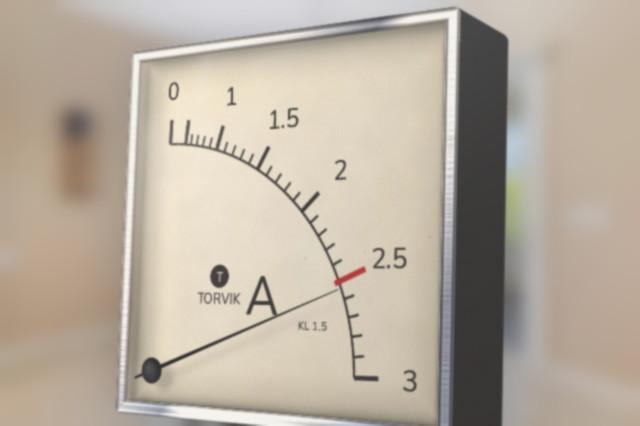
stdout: 2.55 (A)
